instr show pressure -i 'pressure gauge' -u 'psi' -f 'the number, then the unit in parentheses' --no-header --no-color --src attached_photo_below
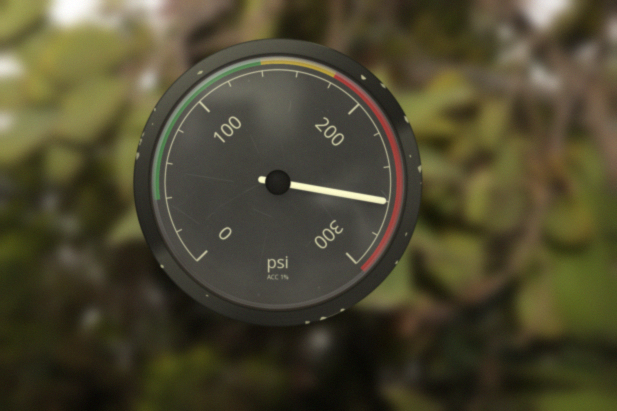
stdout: 260 (psi)
